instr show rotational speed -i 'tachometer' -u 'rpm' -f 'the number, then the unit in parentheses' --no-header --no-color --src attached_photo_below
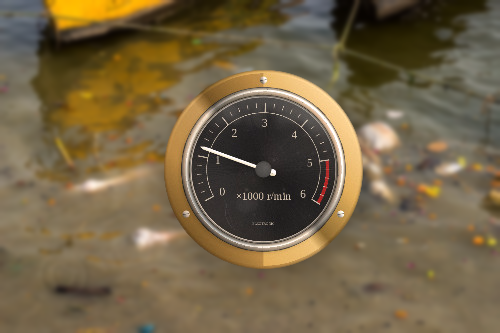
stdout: 1200 (rpm)
